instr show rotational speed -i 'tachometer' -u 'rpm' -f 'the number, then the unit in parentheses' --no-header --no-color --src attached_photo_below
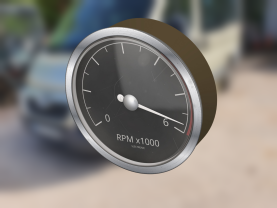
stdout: 5750 (rpm)
